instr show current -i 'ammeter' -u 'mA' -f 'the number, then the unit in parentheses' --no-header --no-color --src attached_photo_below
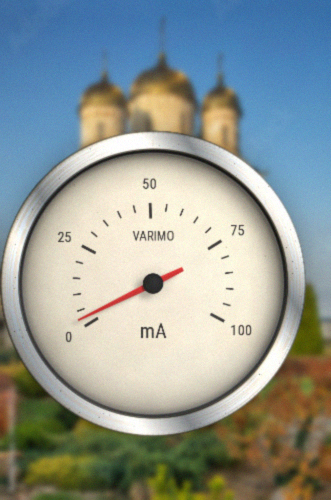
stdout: 2.5 (mA)
